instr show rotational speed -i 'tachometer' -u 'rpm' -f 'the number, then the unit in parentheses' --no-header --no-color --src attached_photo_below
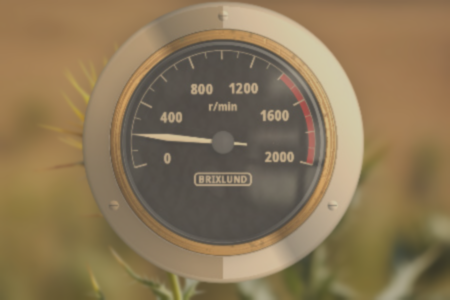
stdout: 200 (rpm)
